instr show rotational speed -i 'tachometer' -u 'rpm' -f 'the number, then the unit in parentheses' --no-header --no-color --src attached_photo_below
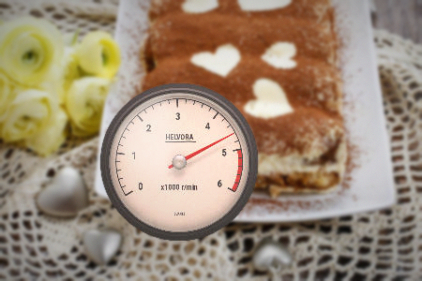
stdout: 4600 (rpm)
